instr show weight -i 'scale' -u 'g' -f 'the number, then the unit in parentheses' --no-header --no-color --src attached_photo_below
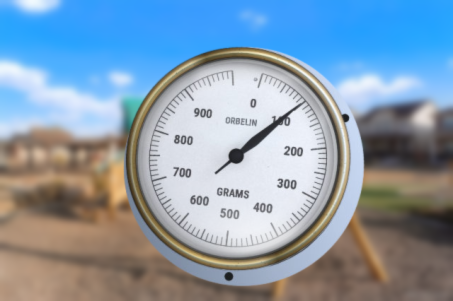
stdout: 100 (g)
